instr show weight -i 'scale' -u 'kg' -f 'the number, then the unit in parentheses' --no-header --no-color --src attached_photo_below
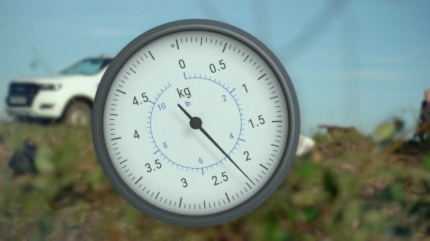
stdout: 2.2 (kg)
